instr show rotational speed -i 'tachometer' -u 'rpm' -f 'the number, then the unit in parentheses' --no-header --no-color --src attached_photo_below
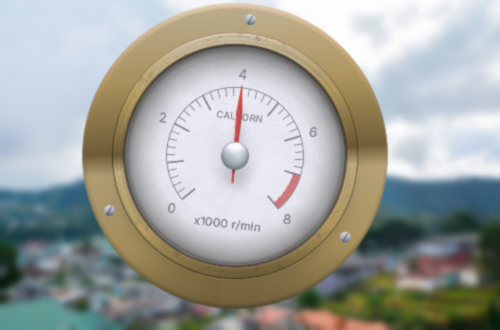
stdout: 4000 (rpm)
